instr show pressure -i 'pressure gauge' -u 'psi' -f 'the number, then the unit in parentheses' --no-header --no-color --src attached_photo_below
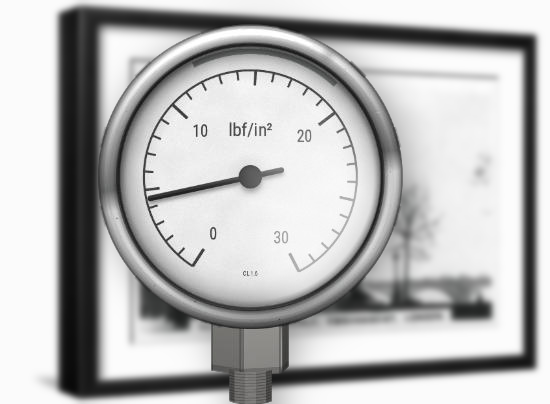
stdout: 4.5 (psi)
